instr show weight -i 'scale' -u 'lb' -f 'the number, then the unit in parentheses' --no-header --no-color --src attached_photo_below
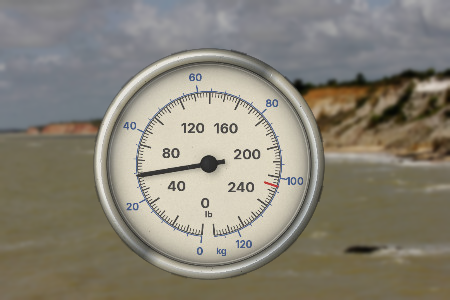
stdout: 60 (lb)
